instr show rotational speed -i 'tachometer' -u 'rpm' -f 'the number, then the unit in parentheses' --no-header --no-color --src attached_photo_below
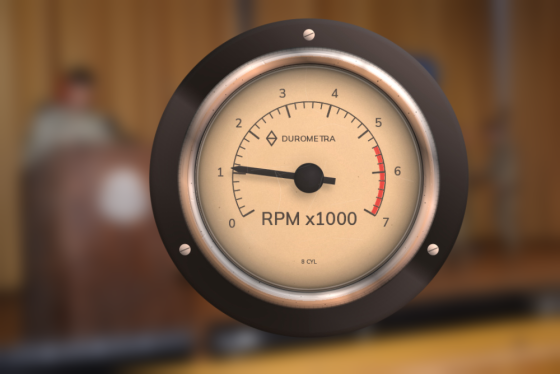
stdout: 1100 (rpm)
